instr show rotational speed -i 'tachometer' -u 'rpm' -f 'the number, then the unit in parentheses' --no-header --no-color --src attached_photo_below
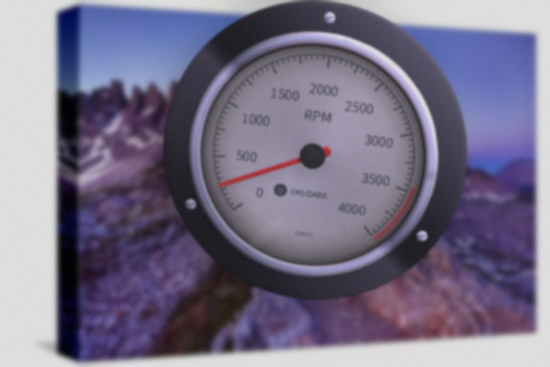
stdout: 250 (rpm)
